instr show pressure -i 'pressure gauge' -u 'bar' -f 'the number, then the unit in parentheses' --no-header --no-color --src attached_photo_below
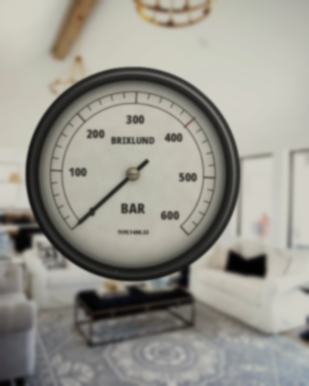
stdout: 0 (bar)
